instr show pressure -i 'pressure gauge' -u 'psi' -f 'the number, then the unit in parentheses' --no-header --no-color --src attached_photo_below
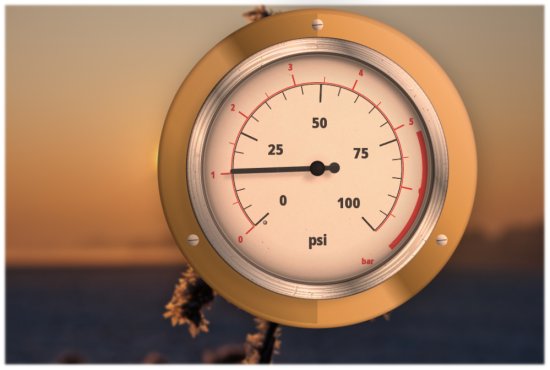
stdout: 15 (psi)
